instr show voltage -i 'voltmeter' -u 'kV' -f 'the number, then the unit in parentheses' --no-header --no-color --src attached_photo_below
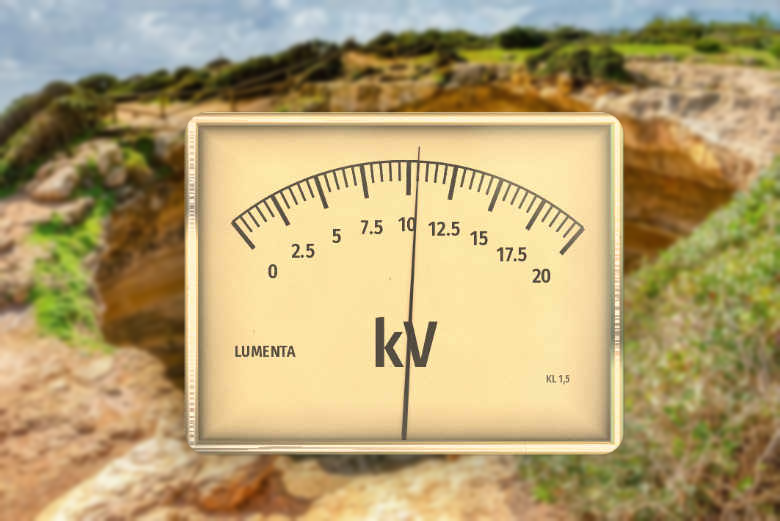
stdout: 10.5 (kV)
